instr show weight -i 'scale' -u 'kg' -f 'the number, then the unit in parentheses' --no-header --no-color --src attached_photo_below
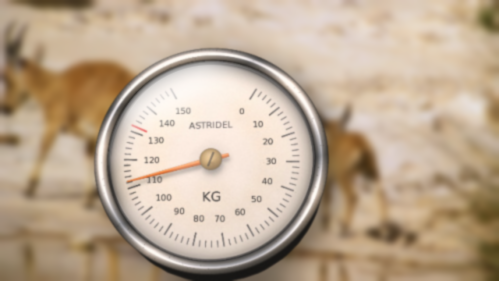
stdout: 112 (kg)
